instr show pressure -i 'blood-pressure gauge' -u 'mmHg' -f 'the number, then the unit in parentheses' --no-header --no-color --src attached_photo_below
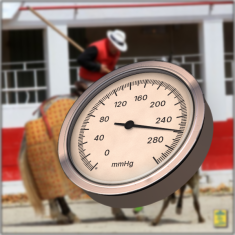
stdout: 260 (mmHg)
